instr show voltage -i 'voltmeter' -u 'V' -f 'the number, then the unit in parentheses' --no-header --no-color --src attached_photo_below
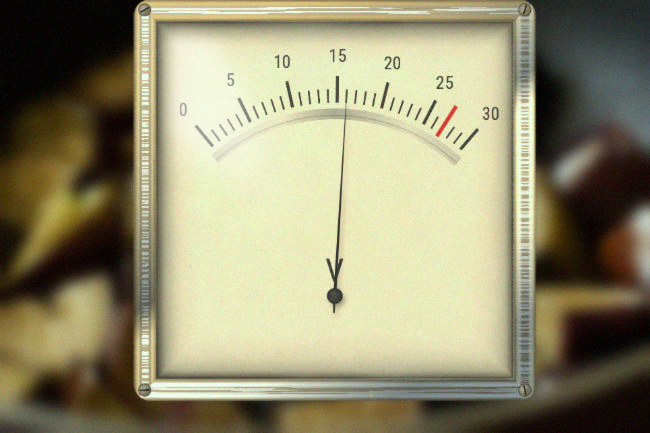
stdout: 16 (V)
